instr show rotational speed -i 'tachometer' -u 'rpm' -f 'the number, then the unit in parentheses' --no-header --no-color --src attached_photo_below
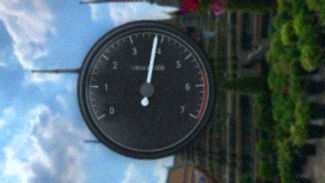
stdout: 3800 (rpm)
